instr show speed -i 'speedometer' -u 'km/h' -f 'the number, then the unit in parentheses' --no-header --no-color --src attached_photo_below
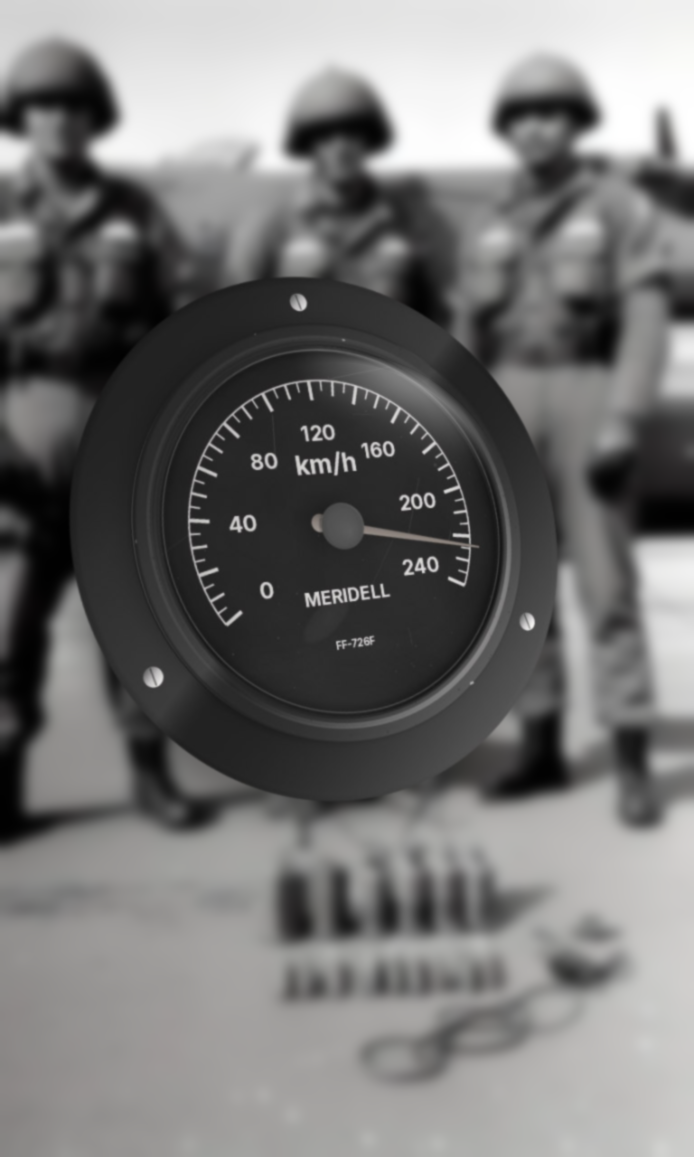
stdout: 225 (km/h)
